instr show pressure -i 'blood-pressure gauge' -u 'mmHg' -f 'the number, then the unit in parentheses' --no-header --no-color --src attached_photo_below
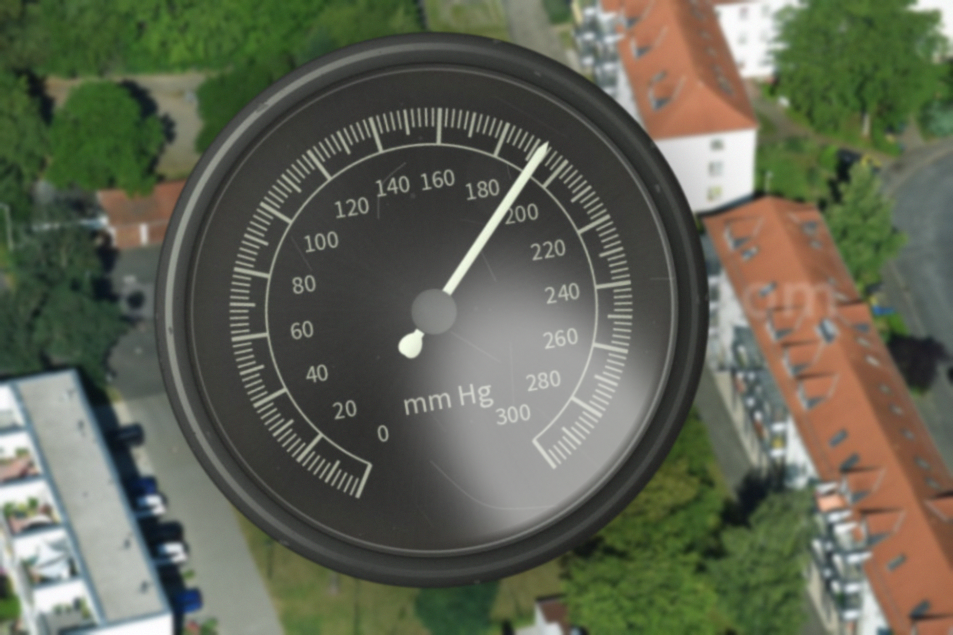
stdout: 192 (mmHg)
